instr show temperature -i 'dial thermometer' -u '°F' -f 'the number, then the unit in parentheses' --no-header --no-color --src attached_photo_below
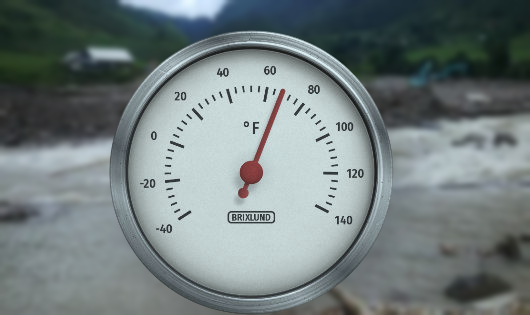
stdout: 68 (°F)
